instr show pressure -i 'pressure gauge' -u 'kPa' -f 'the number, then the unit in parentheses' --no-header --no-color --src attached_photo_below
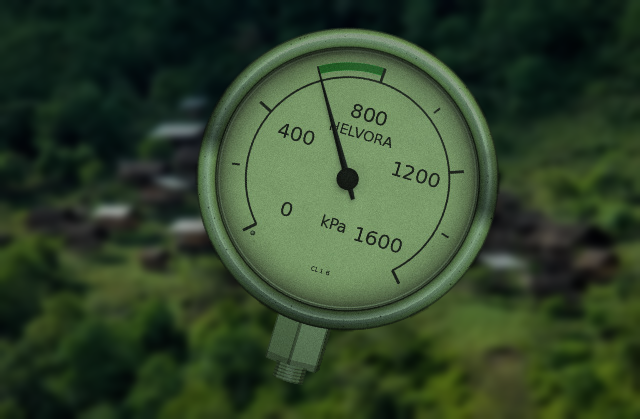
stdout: 600 (kPa)
